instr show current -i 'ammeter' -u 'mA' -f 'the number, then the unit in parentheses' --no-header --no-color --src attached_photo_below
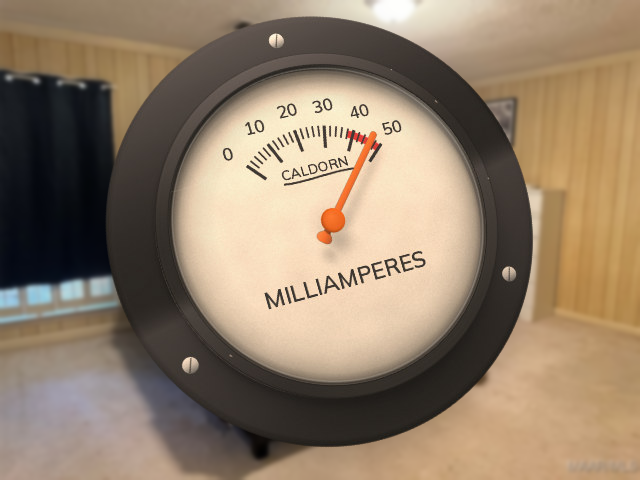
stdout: 46 (mA)
